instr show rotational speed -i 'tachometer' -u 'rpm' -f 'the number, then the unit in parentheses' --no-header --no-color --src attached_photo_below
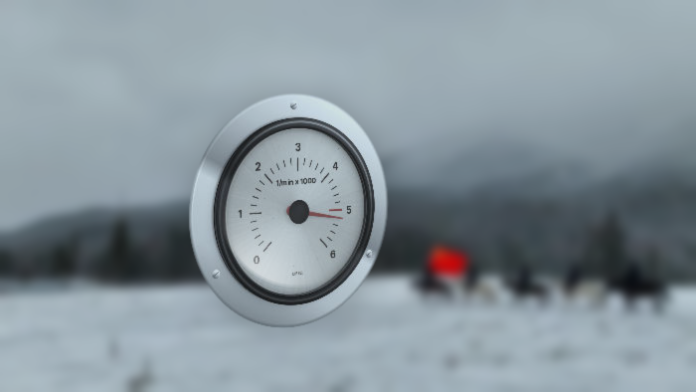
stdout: 5200 (rpm)
